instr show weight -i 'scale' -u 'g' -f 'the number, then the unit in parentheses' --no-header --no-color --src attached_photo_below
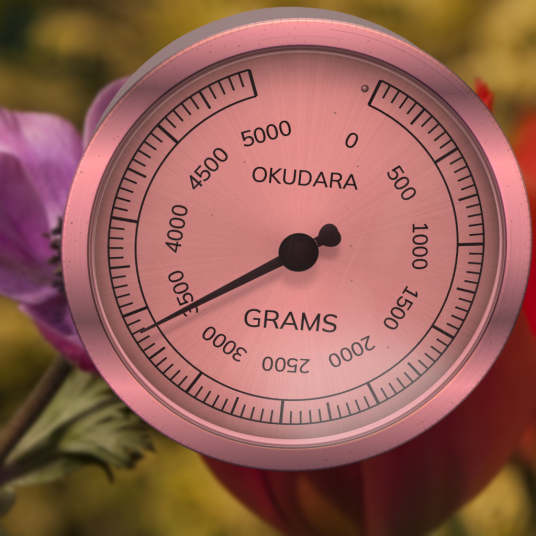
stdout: 3400 (g)
